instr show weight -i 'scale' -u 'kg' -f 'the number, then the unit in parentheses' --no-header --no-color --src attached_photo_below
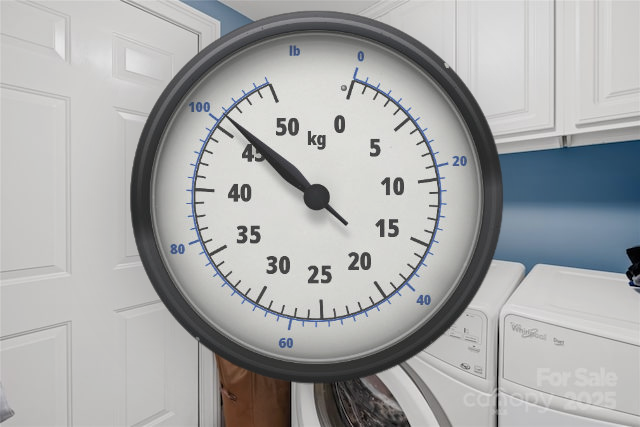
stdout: 46 (kg)
